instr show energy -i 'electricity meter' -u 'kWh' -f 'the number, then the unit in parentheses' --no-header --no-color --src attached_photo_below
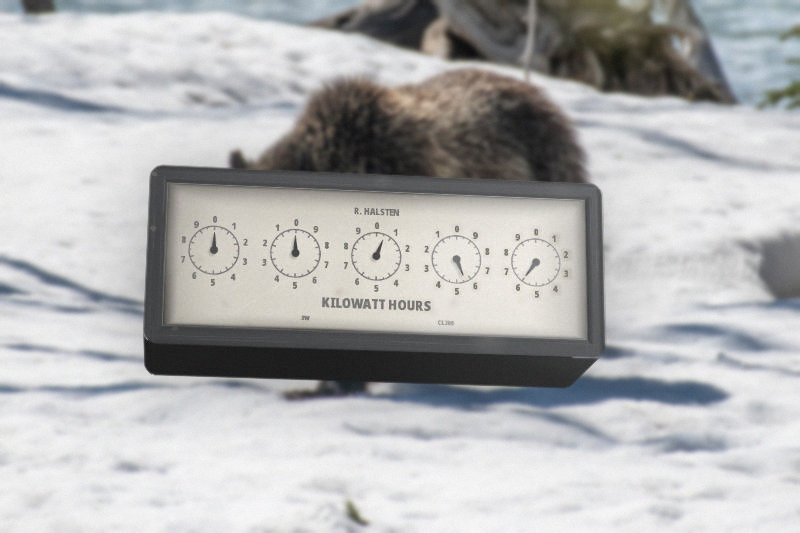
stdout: 56 (kWh)
